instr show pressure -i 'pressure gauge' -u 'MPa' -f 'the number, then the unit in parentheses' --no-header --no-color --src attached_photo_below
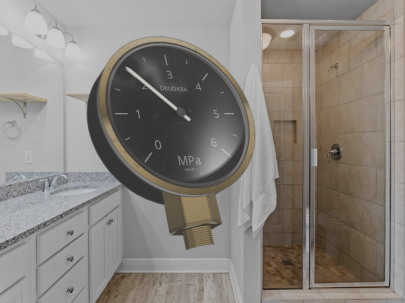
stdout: 2 (MPa)
